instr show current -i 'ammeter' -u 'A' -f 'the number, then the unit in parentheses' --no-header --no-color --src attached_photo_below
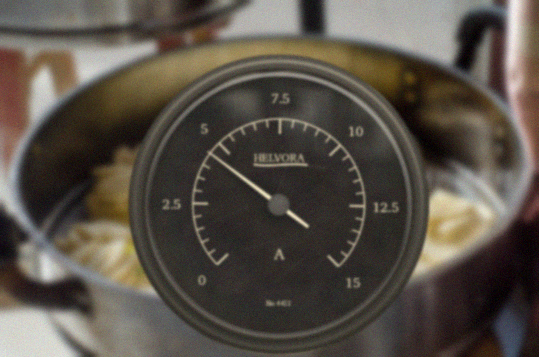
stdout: 4.5 (A)
